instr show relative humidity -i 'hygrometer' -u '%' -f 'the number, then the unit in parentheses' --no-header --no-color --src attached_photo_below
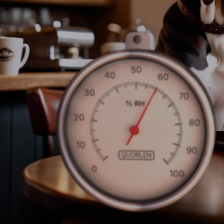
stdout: 60 (%)
